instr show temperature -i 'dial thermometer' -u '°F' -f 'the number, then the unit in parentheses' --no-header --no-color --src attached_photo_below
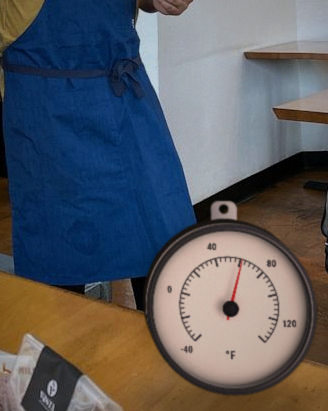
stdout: 60 (°F)
